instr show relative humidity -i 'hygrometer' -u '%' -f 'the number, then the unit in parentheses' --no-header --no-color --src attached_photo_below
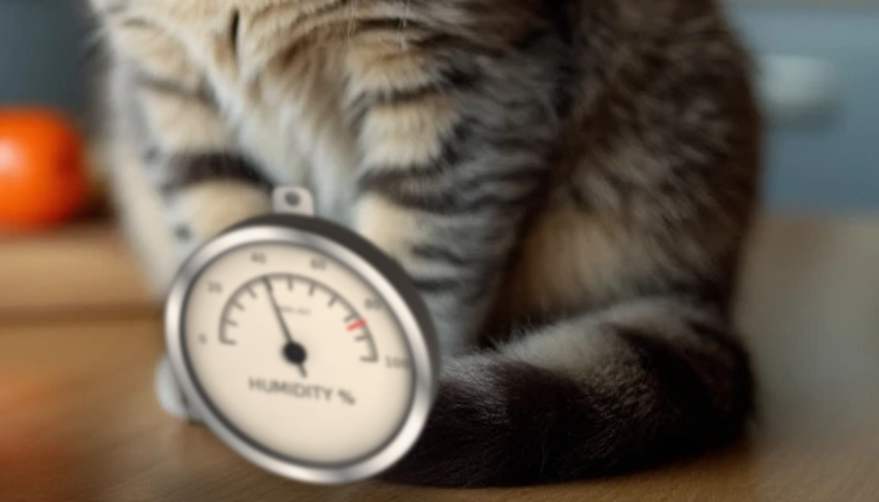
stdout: 40 (%)
